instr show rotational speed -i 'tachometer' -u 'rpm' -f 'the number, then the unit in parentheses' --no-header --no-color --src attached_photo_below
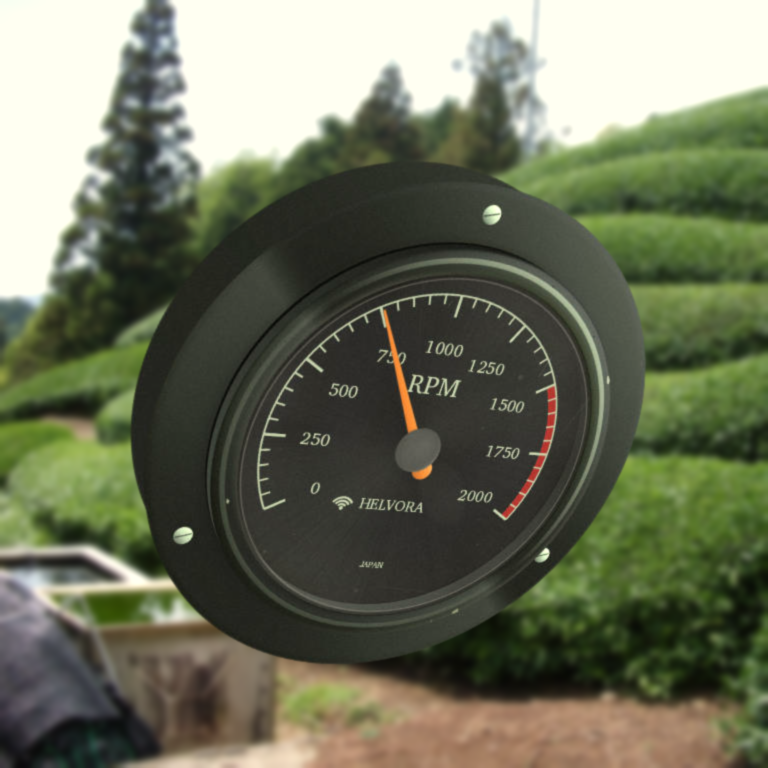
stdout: 750 (rpm)
